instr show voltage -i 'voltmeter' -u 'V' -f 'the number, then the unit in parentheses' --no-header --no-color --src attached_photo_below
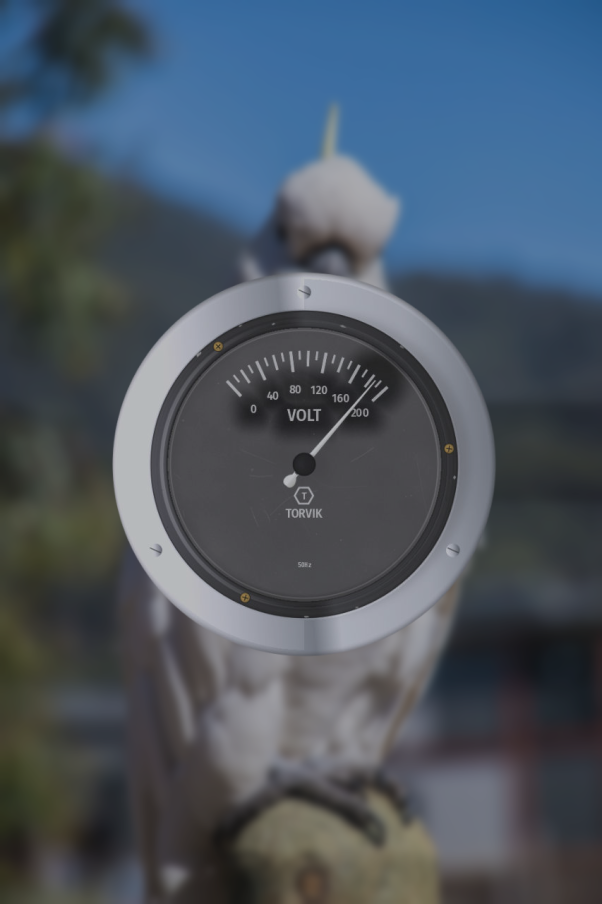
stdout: 185 (V)
